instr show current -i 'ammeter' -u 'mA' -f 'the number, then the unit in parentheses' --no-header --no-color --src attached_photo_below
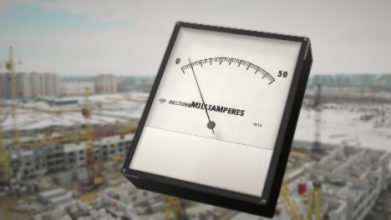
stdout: 5 (mA)
